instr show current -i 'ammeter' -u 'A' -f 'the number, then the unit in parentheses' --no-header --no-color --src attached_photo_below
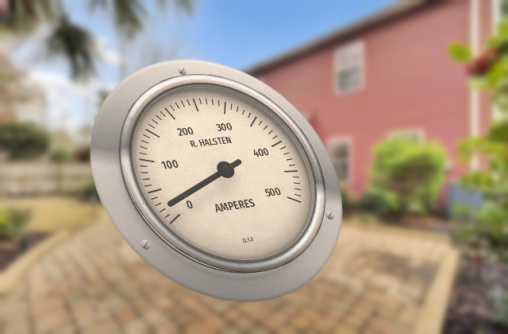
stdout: 20 (A)
